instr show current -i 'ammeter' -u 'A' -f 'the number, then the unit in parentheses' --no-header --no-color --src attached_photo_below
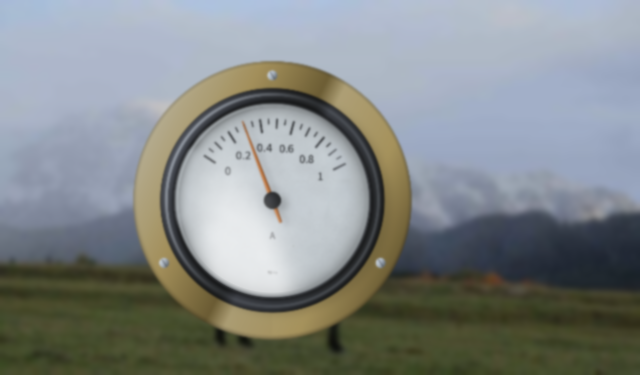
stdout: 0.3 (A)
